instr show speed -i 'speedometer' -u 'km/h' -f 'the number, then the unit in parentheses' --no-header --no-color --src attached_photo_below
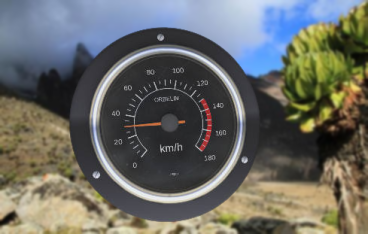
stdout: 30 (km/h)
